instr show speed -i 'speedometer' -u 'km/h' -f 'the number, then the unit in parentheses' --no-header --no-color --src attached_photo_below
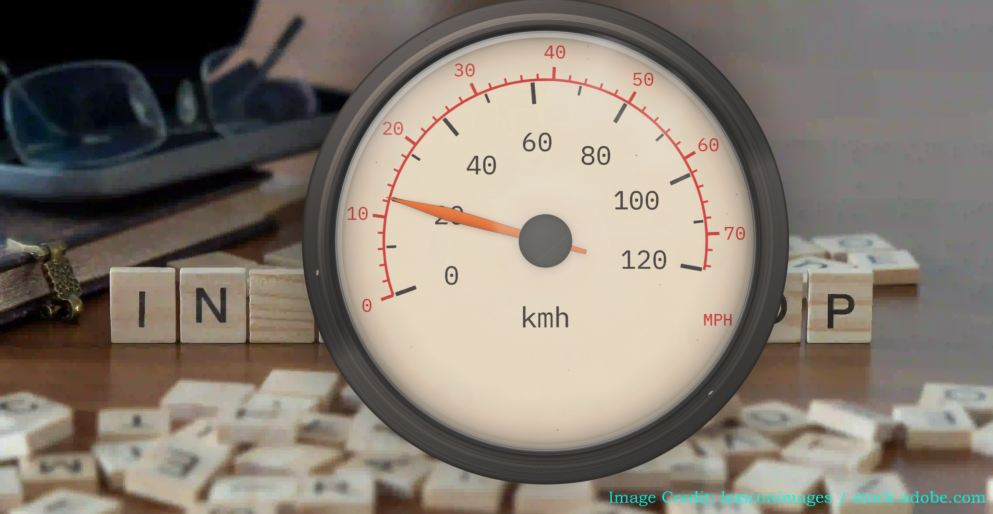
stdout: 20 (km/h)
